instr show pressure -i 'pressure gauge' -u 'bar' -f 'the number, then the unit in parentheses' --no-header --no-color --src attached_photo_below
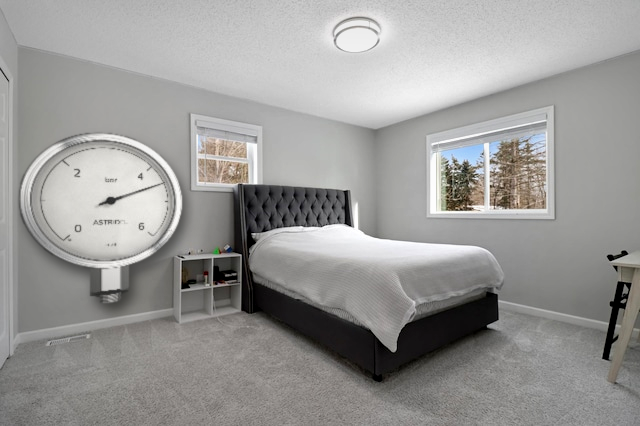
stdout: 4.5 (bar)
